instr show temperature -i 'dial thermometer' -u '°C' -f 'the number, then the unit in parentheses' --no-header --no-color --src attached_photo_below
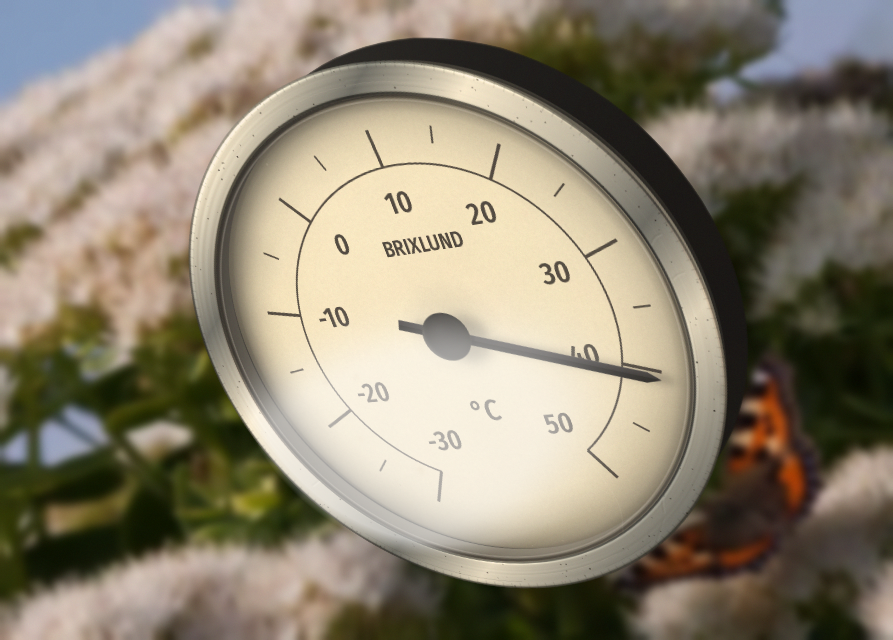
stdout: 40 (°C)
